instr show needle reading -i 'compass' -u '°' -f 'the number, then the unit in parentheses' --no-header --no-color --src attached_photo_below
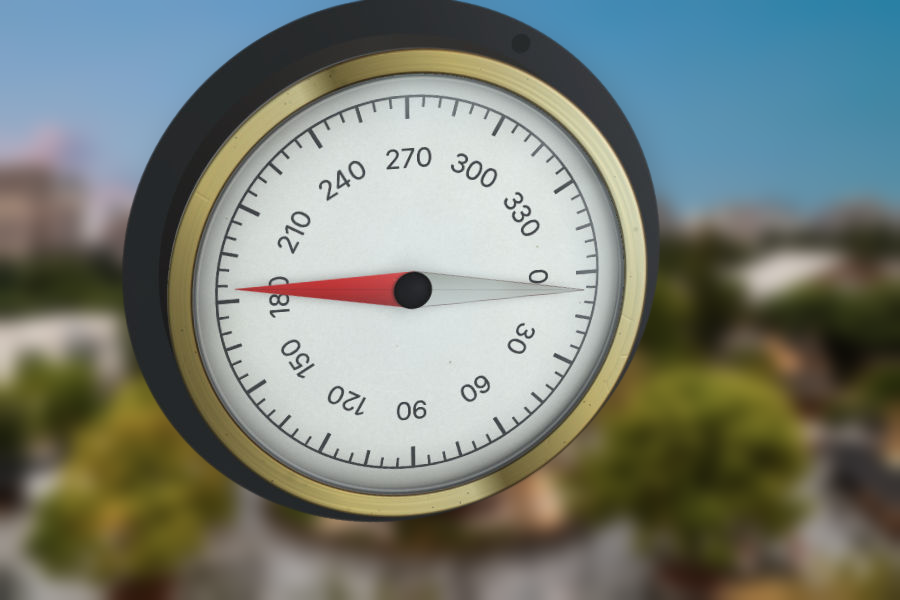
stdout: 185 (°)
